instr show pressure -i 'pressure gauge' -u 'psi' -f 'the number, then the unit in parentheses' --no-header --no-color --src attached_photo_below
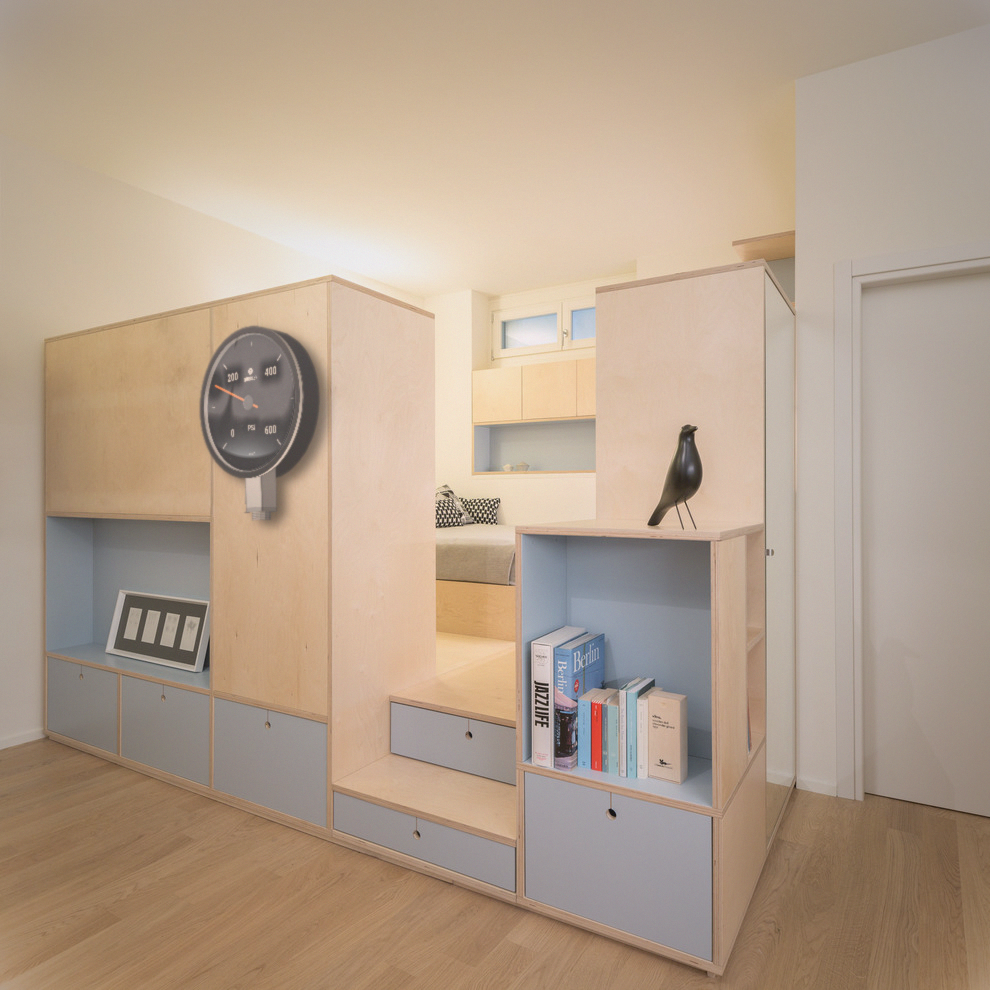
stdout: 150 (psi)
